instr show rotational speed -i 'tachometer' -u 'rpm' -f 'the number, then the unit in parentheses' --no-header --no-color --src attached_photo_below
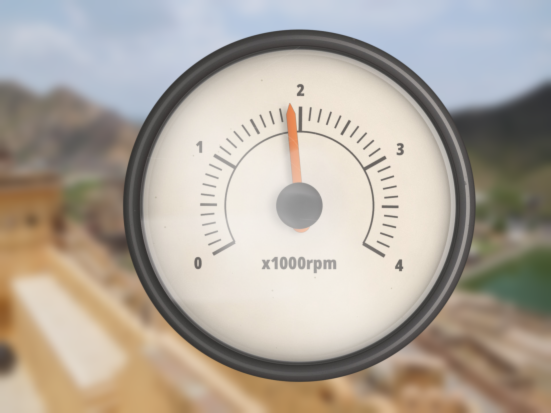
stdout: 1900 (rpm)
